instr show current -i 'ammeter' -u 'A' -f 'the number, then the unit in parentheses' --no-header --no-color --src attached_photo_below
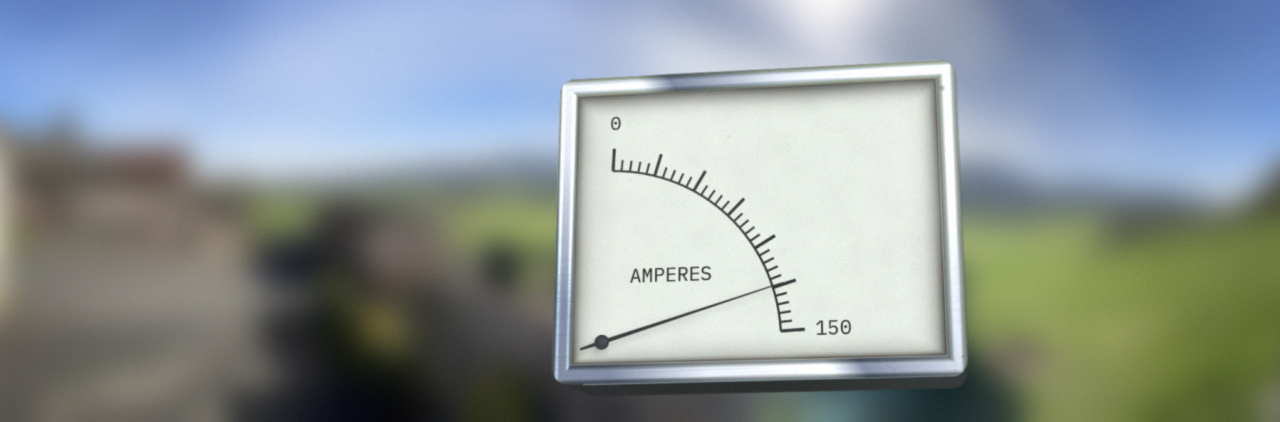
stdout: 125 (A)
